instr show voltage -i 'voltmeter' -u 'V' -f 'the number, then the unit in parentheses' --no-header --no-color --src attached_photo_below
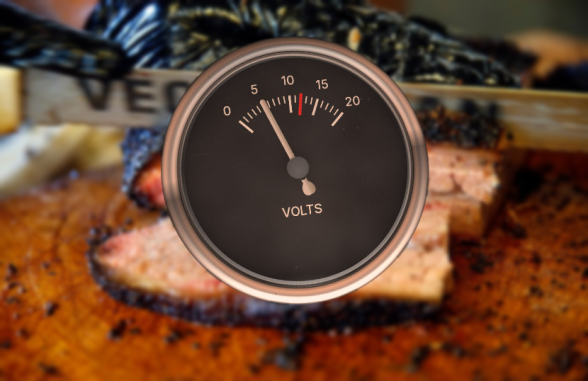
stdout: 5 (V)
